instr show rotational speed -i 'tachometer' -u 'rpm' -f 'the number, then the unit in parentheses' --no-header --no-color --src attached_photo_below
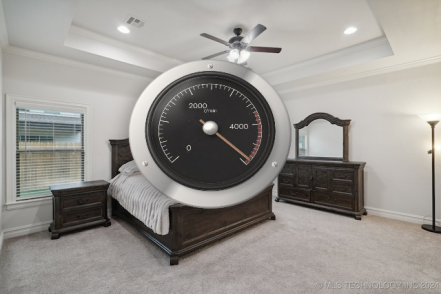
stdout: 4900 (rpm)
